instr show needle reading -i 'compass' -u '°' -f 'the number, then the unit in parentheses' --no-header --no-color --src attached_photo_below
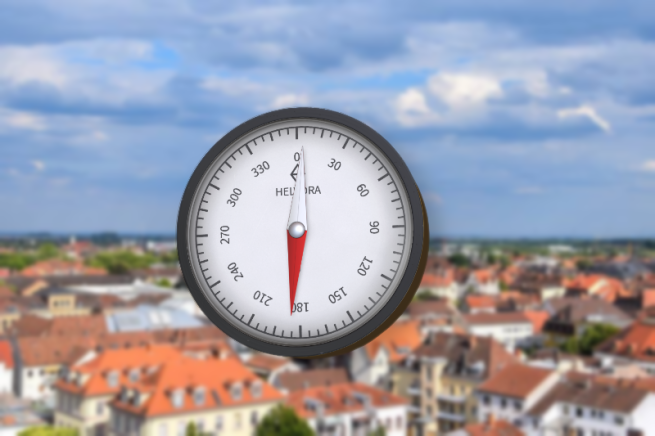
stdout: 185 (°)
